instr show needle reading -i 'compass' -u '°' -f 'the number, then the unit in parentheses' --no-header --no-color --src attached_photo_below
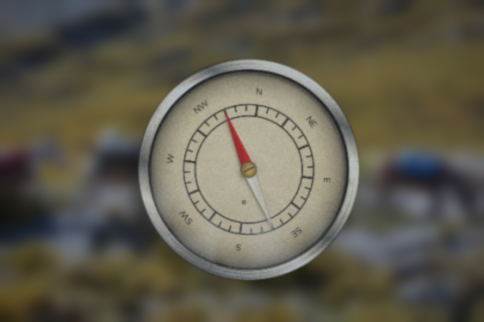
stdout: 330 (°)
